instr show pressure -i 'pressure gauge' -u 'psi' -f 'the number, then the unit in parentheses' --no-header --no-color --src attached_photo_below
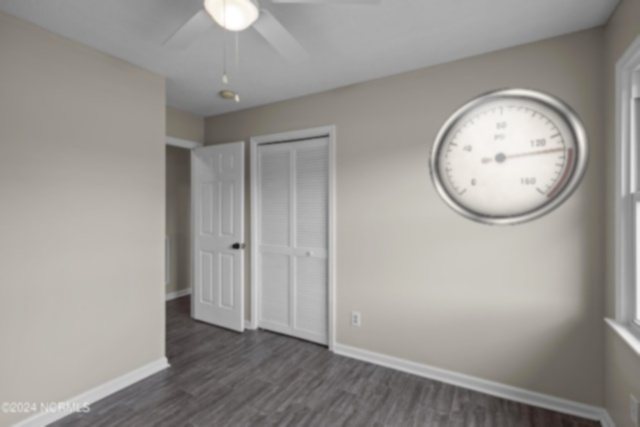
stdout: 130 (psi)
